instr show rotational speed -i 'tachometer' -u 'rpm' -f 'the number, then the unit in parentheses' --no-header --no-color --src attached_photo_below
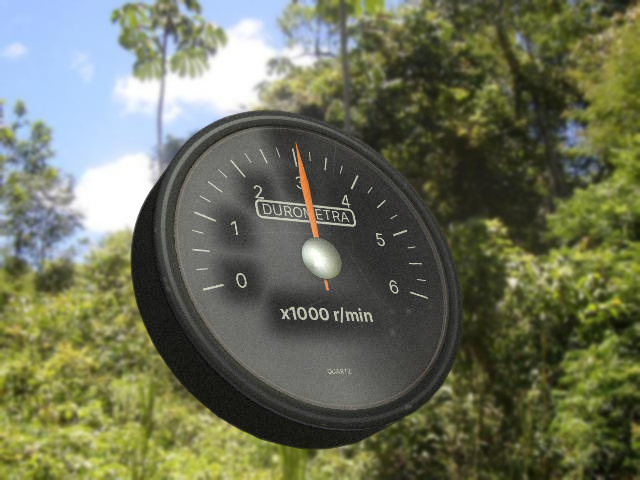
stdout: 3000 (rpm)
